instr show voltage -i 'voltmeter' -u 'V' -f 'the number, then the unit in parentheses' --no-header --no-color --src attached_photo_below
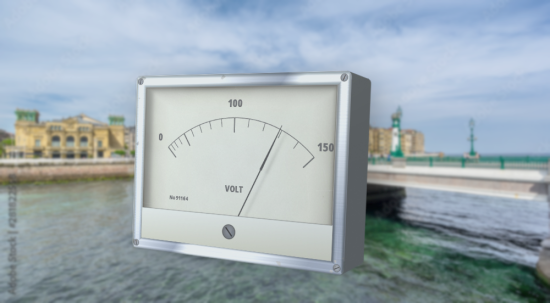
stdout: 130 (V)
